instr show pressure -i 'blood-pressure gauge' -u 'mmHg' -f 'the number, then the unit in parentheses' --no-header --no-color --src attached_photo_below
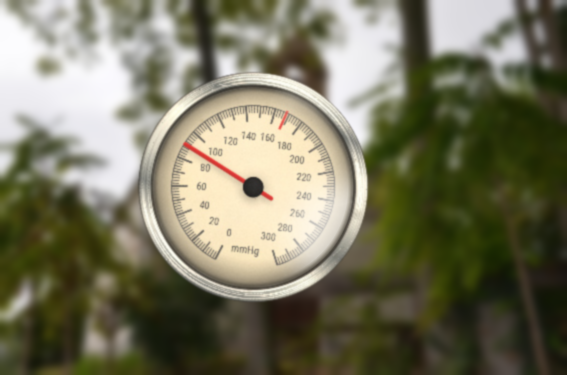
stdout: 90 (mmHg)
